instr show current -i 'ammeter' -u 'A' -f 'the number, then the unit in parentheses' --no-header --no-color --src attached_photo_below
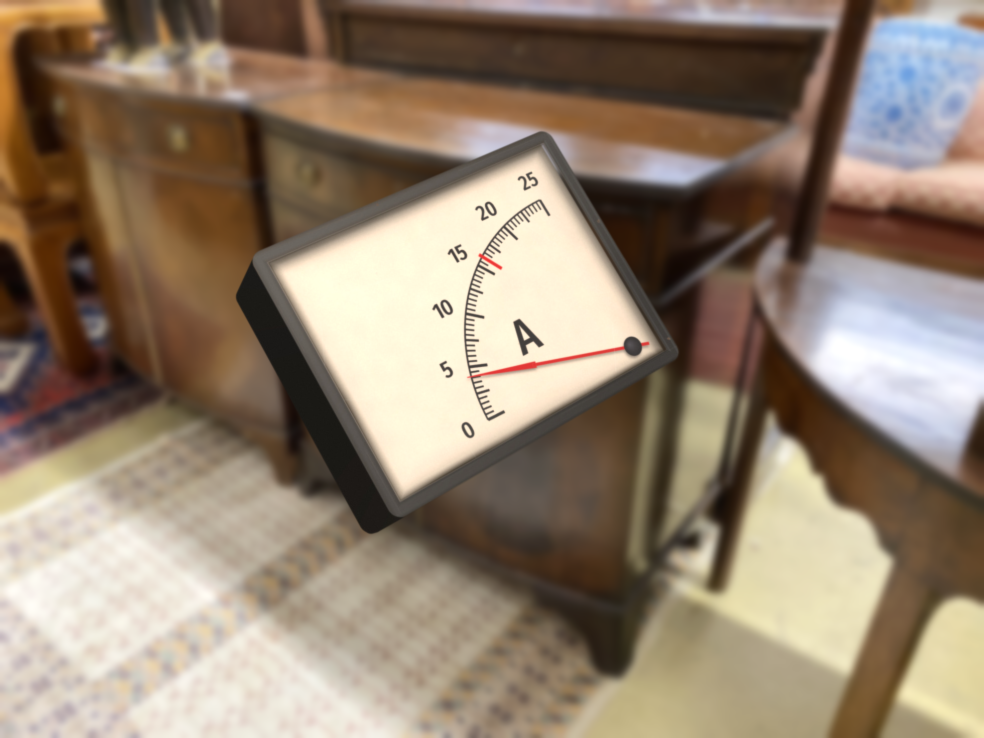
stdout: 4 (A)
